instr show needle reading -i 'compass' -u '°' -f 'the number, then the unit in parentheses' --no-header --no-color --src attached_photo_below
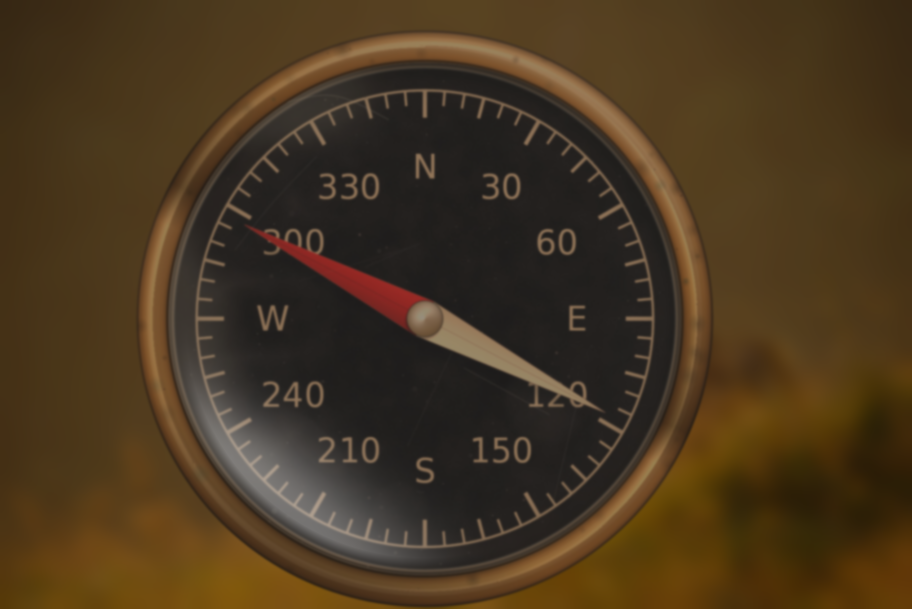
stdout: 297.5 (°)
